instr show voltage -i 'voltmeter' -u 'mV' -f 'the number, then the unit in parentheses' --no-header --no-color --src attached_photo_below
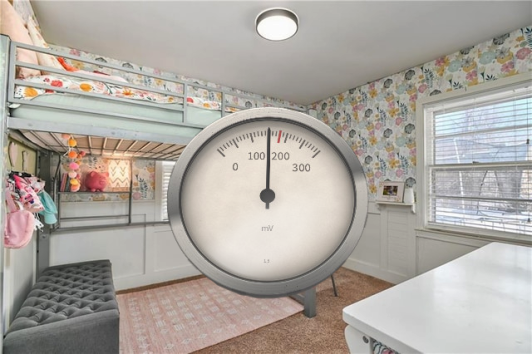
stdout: 150 (mV)
